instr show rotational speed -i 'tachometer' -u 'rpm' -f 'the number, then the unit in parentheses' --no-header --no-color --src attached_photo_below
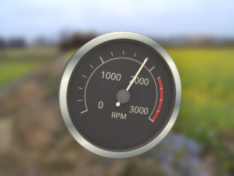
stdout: 1800 (rpm)
